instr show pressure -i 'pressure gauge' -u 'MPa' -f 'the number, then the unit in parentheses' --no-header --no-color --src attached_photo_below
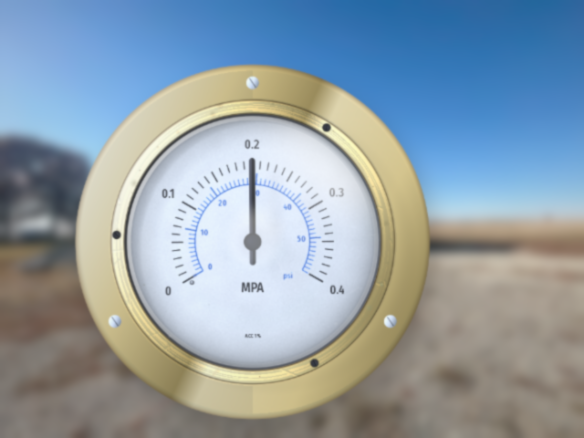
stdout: 0.2 (MPa)
